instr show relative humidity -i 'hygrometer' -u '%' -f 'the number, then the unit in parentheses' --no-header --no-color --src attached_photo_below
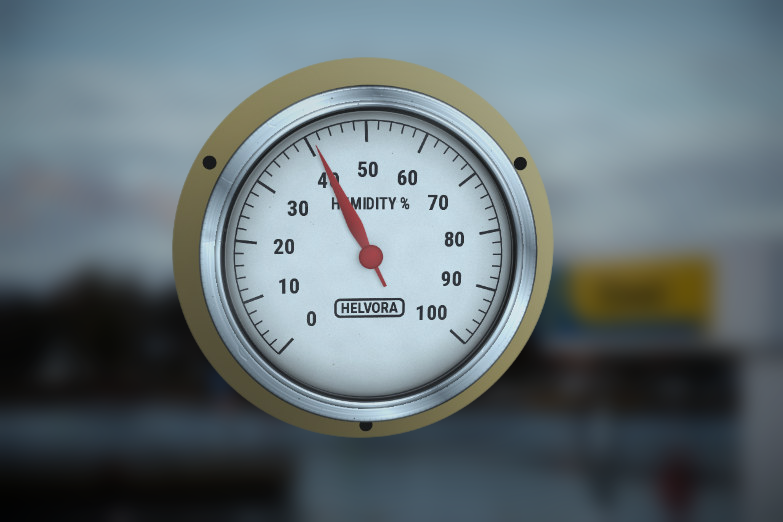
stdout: 41 (%)
